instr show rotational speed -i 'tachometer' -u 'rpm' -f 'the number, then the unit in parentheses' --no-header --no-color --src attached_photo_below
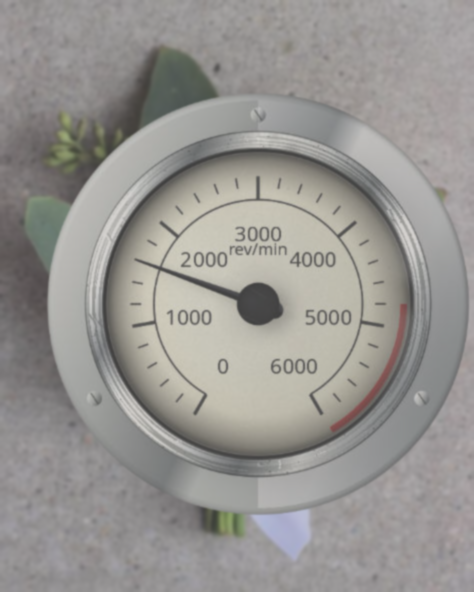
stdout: 1600 (rpm)
